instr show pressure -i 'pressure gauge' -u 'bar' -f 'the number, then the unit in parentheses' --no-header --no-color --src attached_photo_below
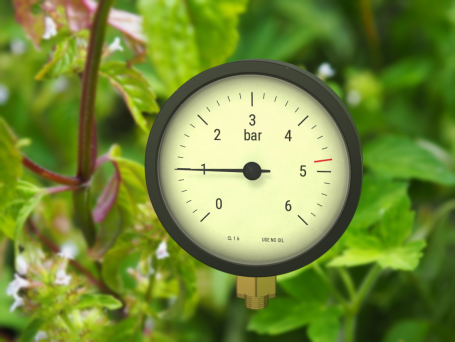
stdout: 1 (bar)
